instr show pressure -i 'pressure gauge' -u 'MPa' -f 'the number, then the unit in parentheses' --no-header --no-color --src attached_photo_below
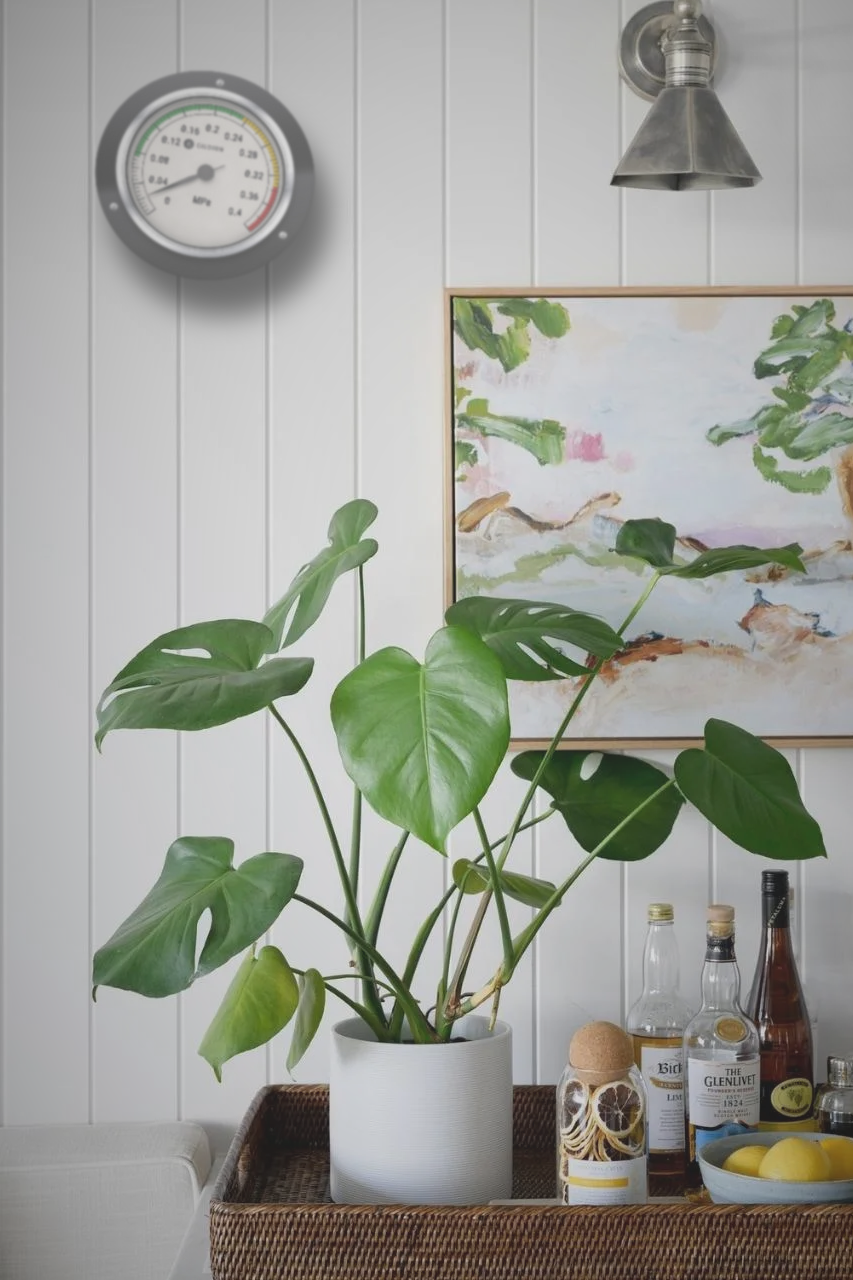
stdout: 0.02 (MPa)
